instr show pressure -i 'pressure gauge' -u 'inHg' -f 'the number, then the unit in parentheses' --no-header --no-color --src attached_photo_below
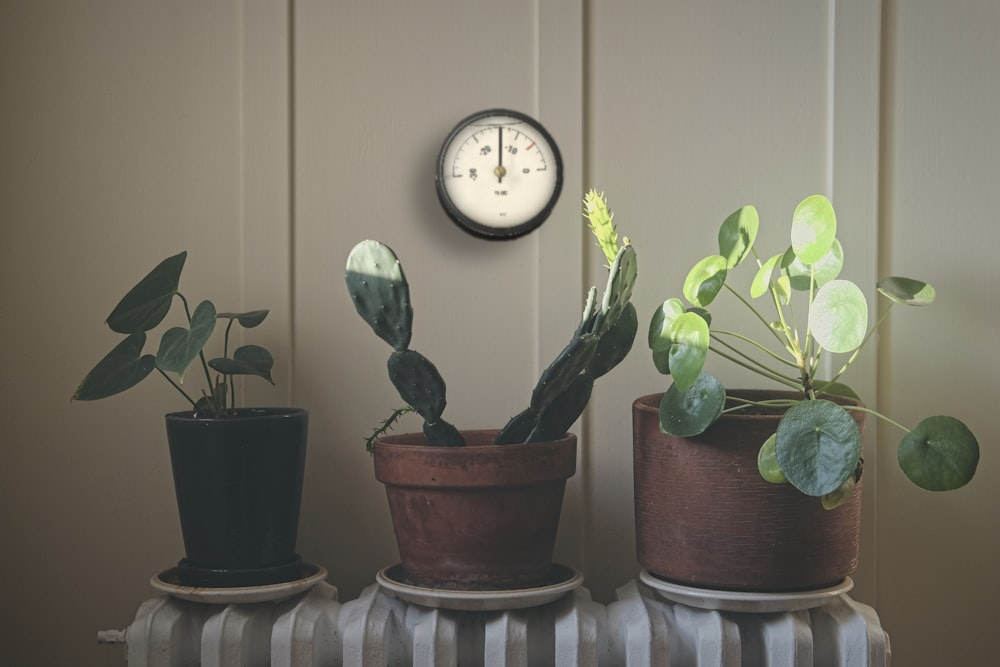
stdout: -14 (inHg)
